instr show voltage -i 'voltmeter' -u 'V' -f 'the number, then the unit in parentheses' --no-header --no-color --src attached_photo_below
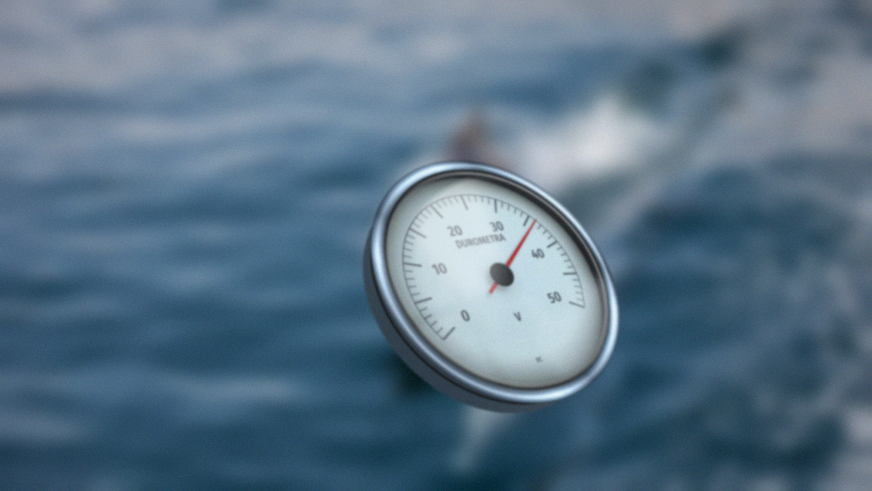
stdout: 36 (V)
